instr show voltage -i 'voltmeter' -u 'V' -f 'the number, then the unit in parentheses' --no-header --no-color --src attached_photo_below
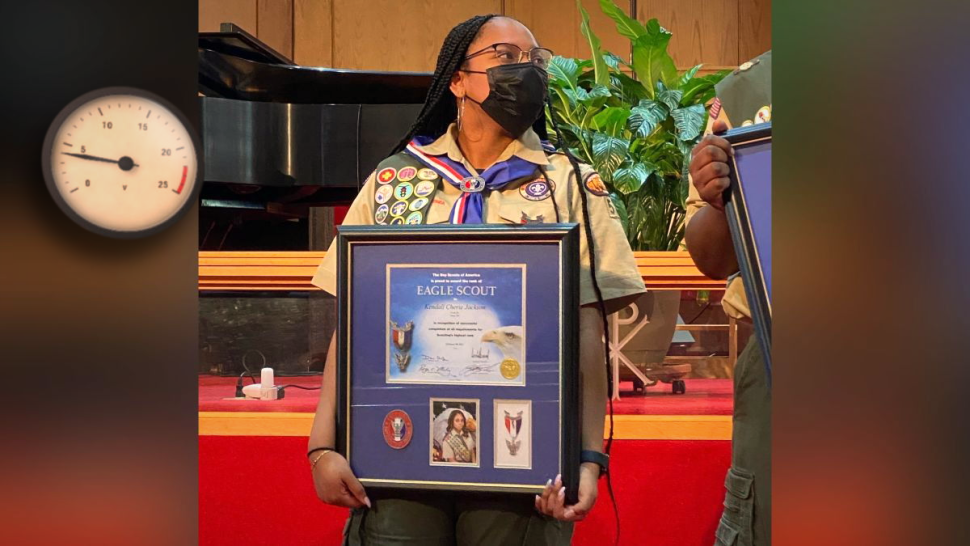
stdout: 4 (V)
